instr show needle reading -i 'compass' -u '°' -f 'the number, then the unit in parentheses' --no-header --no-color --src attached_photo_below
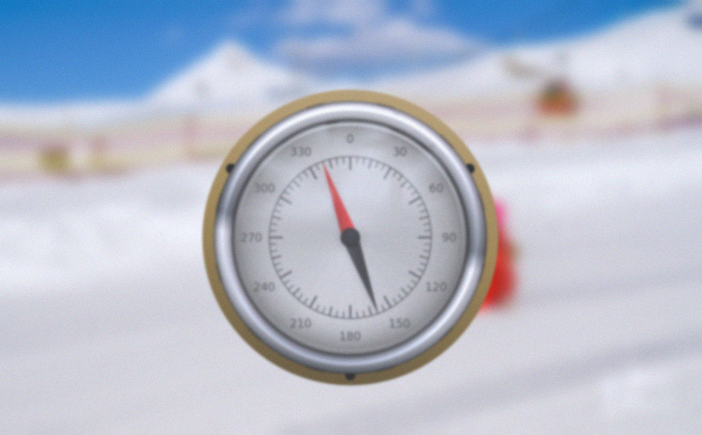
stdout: 340 (°)
